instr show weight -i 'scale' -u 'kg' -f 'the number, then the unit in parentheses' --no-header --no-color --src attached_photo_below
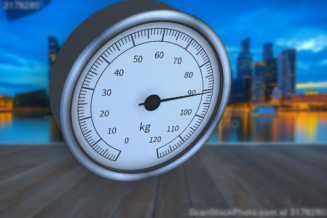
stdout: 90 (kg)
